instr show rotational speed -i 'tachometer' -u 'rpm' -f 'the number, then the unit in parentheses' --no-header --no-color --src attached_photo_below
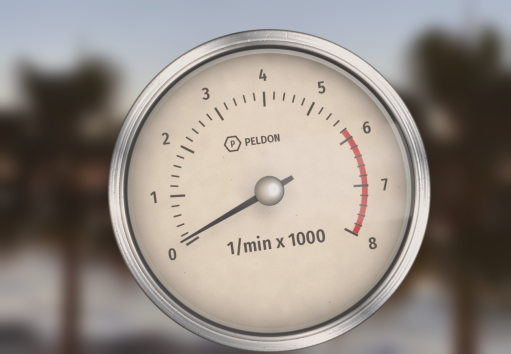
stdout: 100 (rpm)
